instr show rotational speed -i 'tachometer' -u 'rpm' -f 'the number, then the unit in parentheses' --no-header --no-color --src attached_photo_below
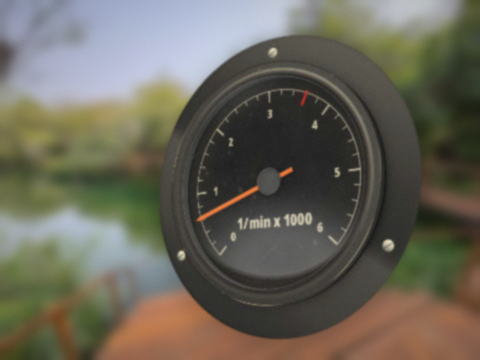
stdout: 600 (rpm)
